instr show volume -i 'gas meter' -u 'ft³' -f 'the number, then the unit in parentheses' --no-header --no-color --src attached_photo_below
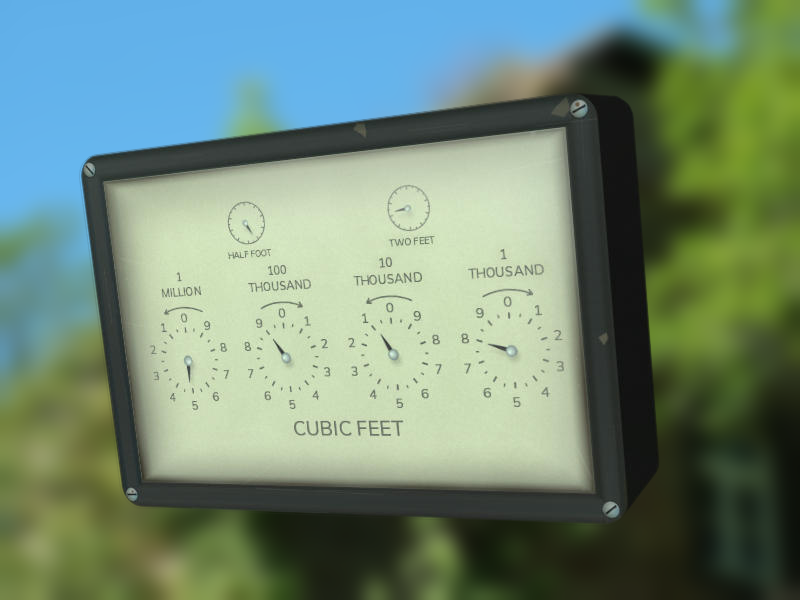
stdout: 490800 (ft³)
